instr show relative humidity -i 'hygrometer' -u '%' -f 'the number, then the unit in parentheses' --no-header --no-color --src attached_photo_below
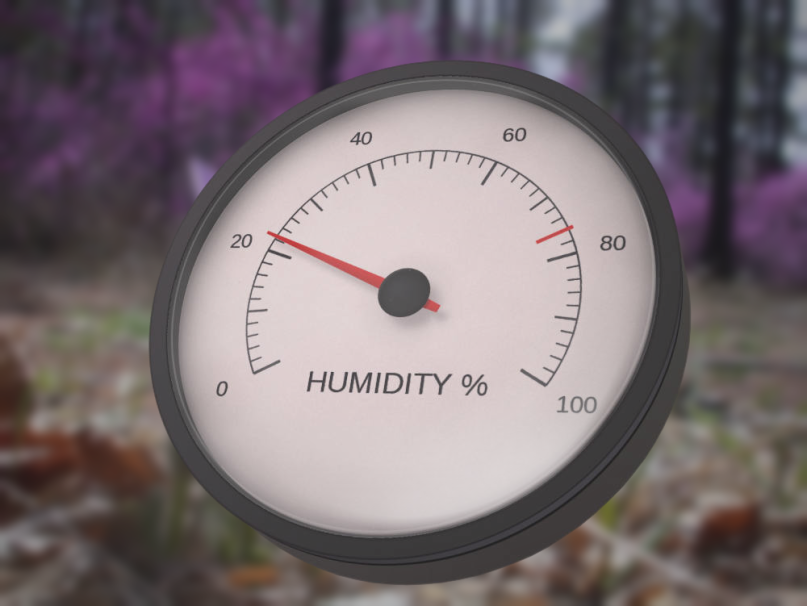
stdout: 22 (%)
